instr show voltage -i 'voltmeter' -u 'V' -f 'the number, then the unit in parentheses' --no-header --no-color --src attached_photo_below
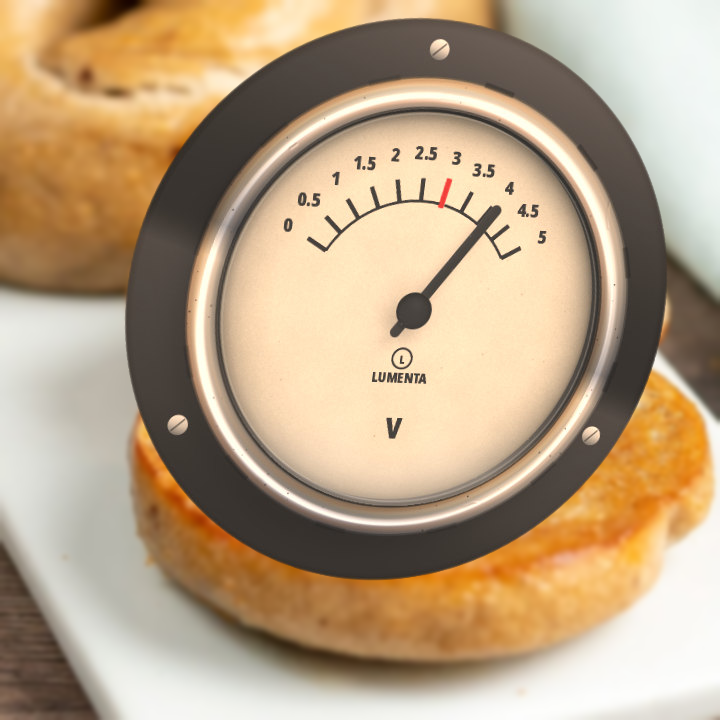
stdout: 4 (V)
